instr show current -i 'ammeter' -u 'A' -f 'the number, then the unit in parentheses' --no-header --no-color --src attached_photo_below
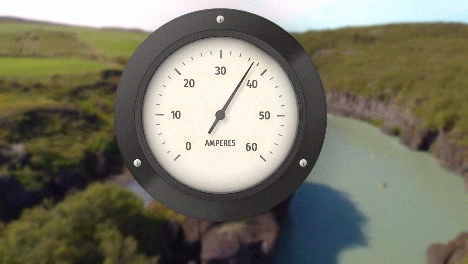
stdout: 37 (A)
